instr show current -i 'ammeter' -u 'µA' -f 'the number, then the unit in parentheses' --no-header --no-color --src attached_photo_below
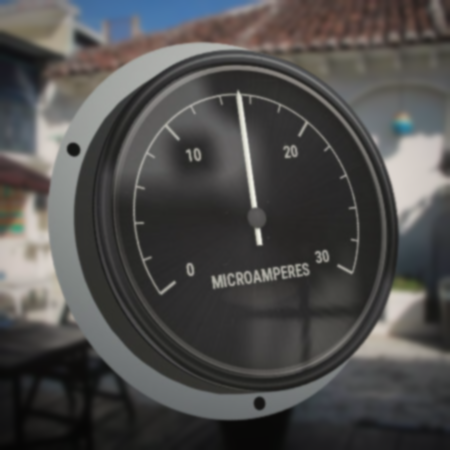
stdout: 15 (µA)
